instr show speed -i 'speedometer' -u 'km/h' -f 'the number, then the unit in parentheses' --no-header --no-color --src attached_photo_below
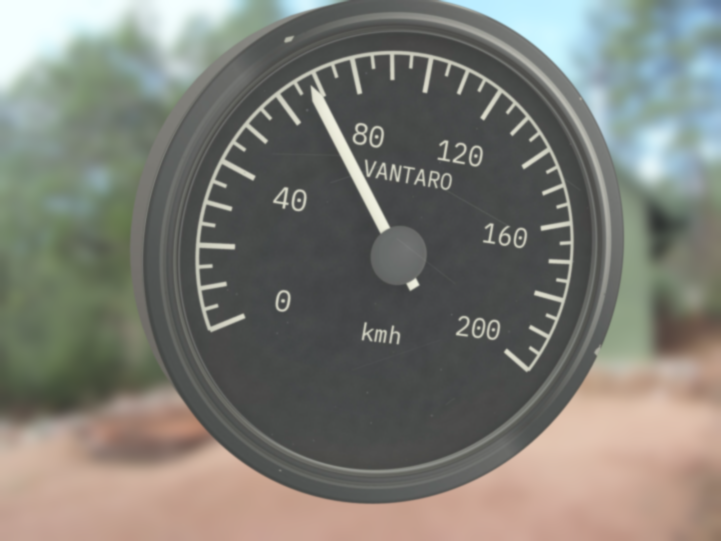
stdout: 67.5 (km/h)
